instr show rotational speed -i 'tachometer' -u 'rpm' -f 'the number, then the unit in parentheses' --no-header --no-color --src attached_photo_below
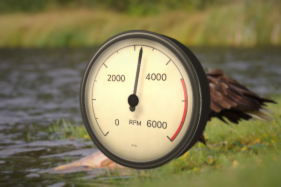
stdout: 3250 (rpm)
